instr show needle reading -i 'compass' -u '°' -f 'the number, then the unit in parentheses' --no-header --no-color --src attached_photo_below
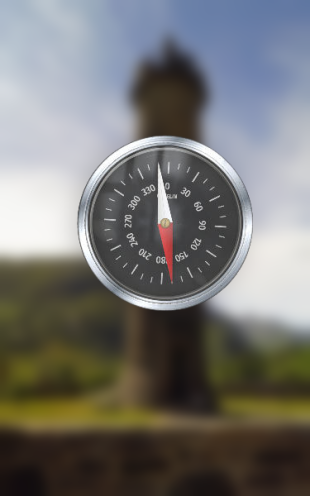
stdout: 170 (°)
